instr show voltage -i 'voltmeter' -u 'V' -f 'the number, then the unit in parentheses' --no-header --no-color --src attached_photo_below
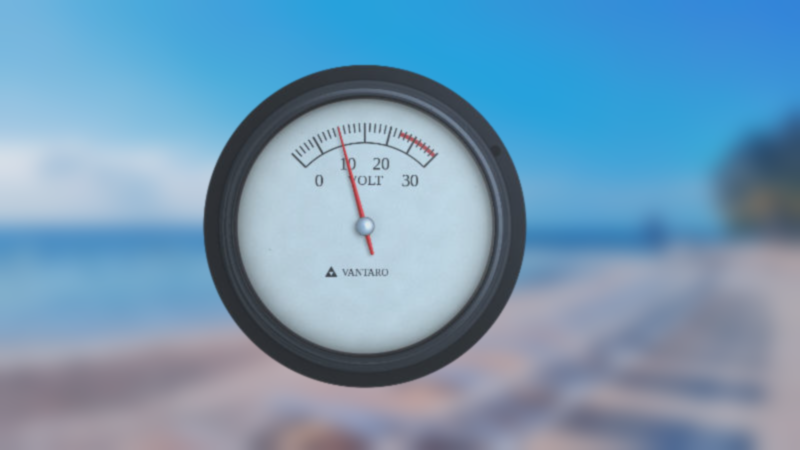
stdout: 10 (V)
